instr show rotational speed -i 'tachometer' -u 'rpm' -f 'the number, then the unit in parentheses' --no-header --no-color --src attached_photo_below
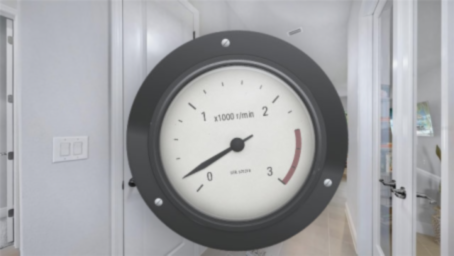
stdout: 200 (rpm)
